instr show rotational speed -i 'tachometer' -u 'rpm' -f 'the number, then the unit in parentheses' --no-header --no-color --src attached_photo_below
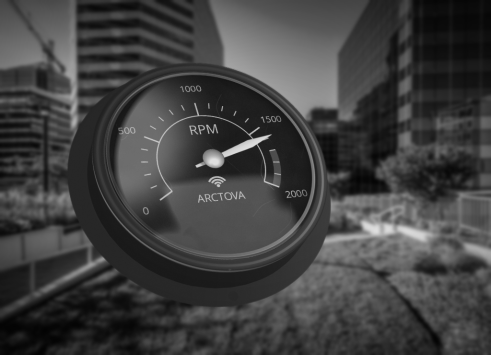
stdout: 1600 (rpm)
